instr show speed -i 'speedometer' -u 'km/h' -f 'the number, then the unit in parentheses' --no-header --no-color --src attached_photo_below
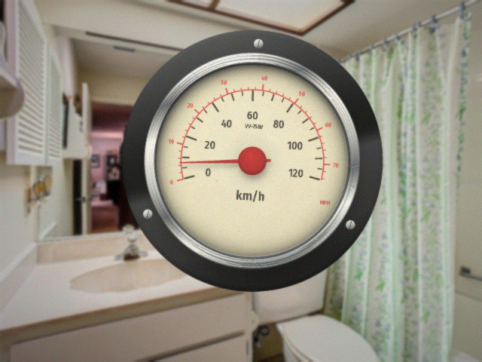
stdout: 7.5 (km/h)
